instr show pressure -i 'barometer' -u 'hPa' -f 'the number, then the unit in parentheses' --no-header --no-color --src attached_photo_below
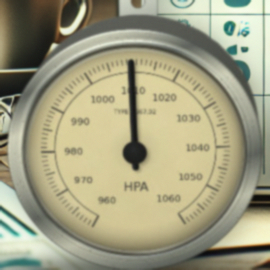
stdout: 1010 (hPa)
